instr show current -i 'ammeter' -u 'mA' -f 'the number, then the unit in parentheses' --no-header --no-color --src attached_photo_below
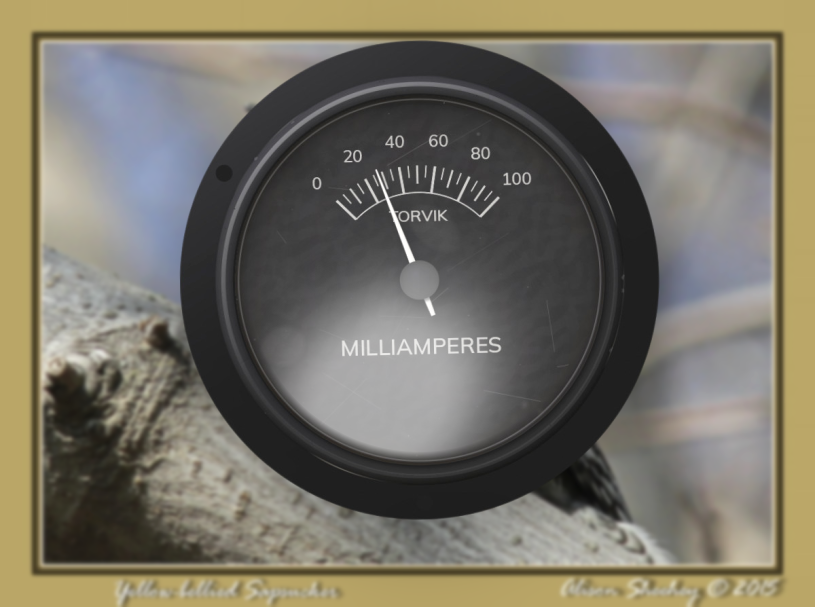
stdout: 27.5 (mA)
